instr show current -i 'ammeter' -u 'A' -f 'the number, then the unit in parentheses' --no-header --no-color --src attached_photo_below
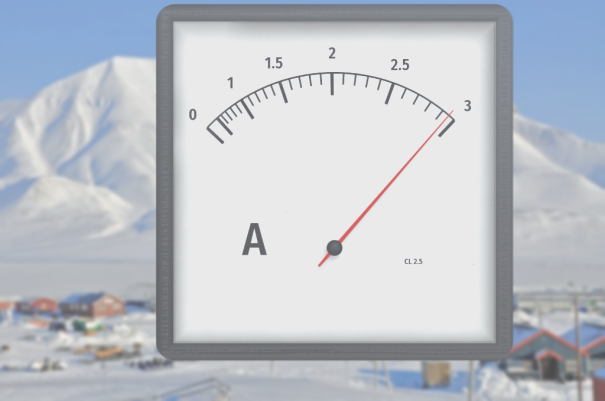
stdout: 2.95 (A)
